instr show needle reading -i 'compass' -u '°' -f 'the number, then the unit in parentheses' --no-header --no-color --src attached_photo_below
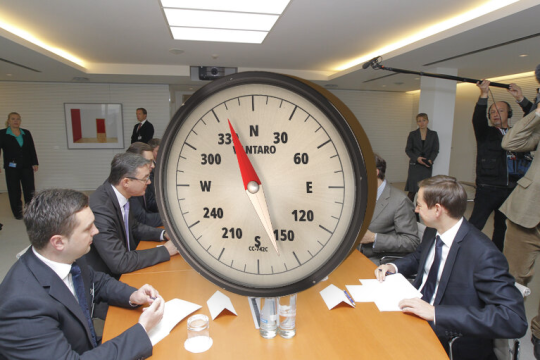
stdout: 340 (°)
